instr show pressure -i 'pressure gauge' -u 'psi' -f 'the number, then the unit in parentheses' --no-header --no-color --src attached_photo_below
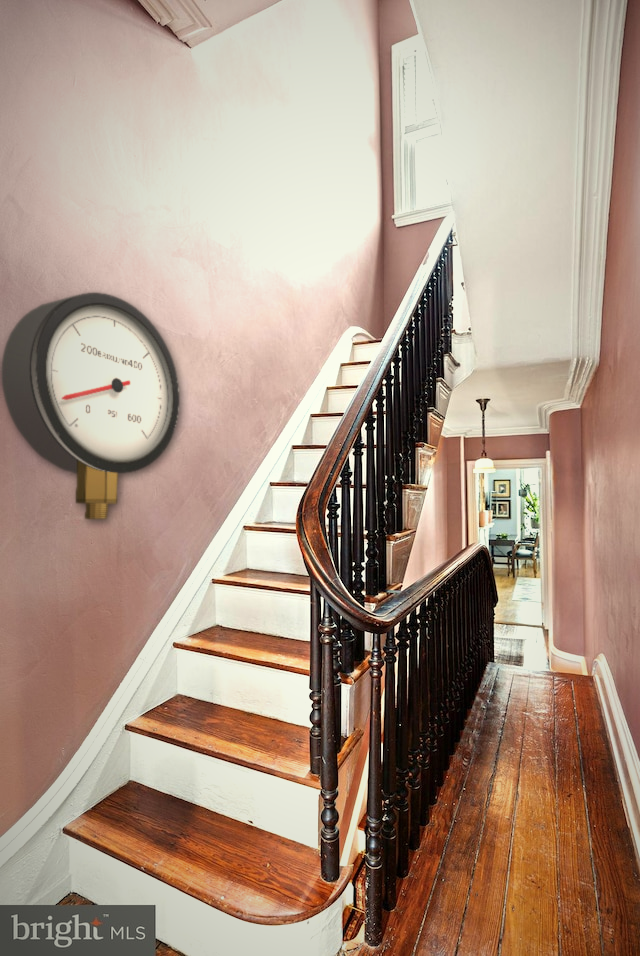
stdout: 50 (psi)
